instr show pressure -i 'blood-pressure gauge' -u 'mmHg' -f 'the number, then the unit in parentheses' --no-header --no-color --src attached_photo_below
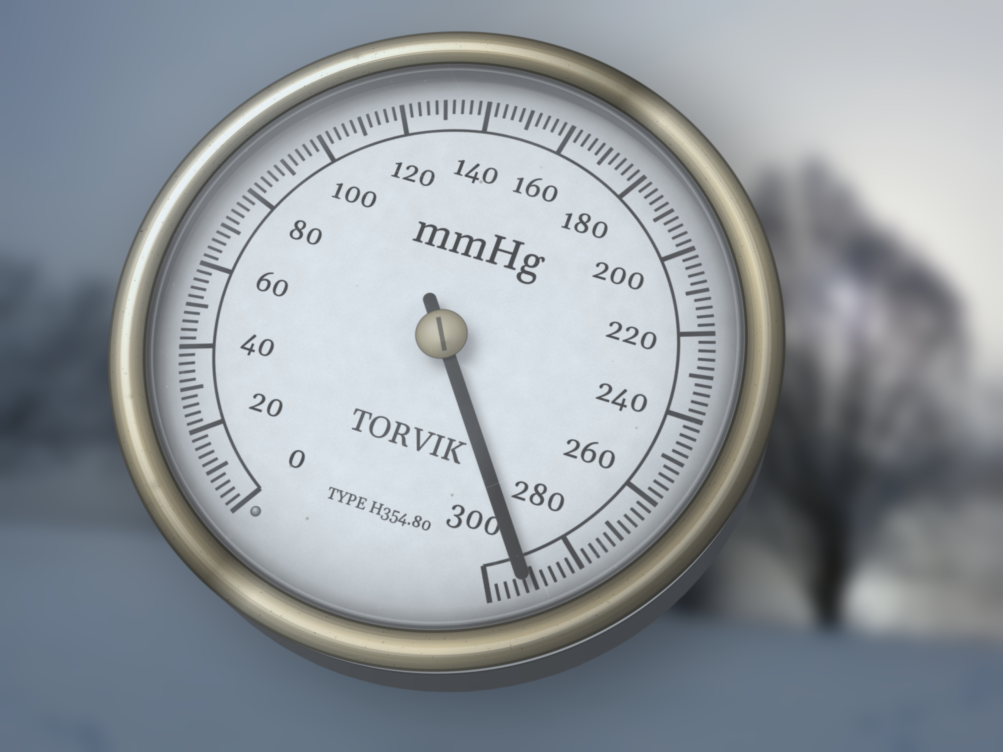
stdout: 292 (mmHg)
